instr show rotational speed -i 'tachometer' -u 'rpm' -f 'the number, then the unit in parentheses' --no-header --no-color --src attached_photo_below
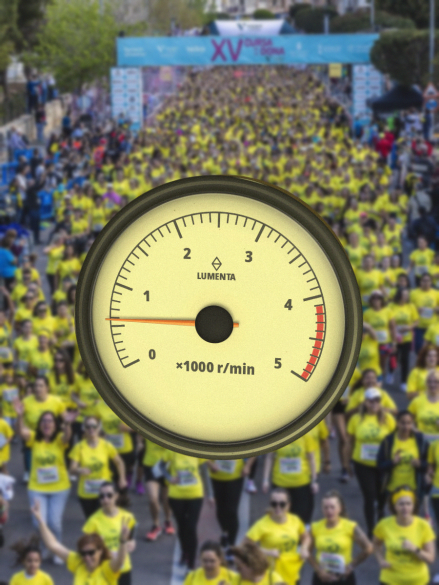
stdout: 600 (rpm)
